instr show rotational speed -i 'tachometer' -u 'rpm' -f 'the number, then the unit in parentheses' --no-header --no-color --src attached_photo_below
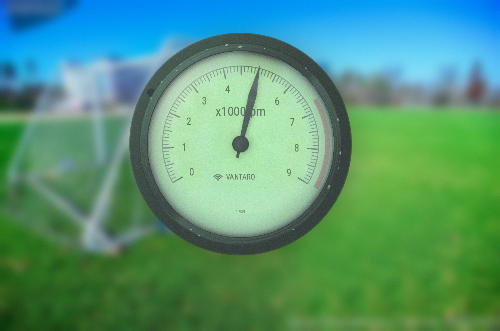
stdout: 5000 (rpm)
